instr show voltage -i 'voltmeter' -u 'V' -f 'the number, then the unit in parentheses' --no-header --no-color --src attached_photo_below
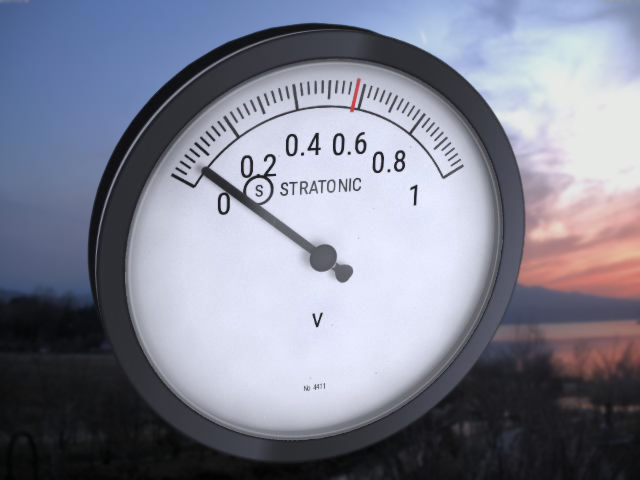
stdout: 0.06 (V)
